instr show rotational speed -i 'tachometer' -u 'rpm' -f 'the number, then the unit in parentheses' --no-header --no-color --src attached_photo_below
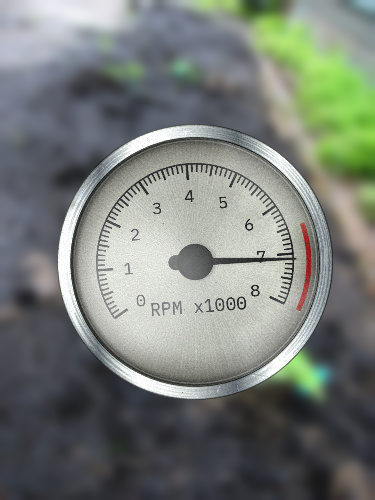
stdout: 7100 (rpm)
